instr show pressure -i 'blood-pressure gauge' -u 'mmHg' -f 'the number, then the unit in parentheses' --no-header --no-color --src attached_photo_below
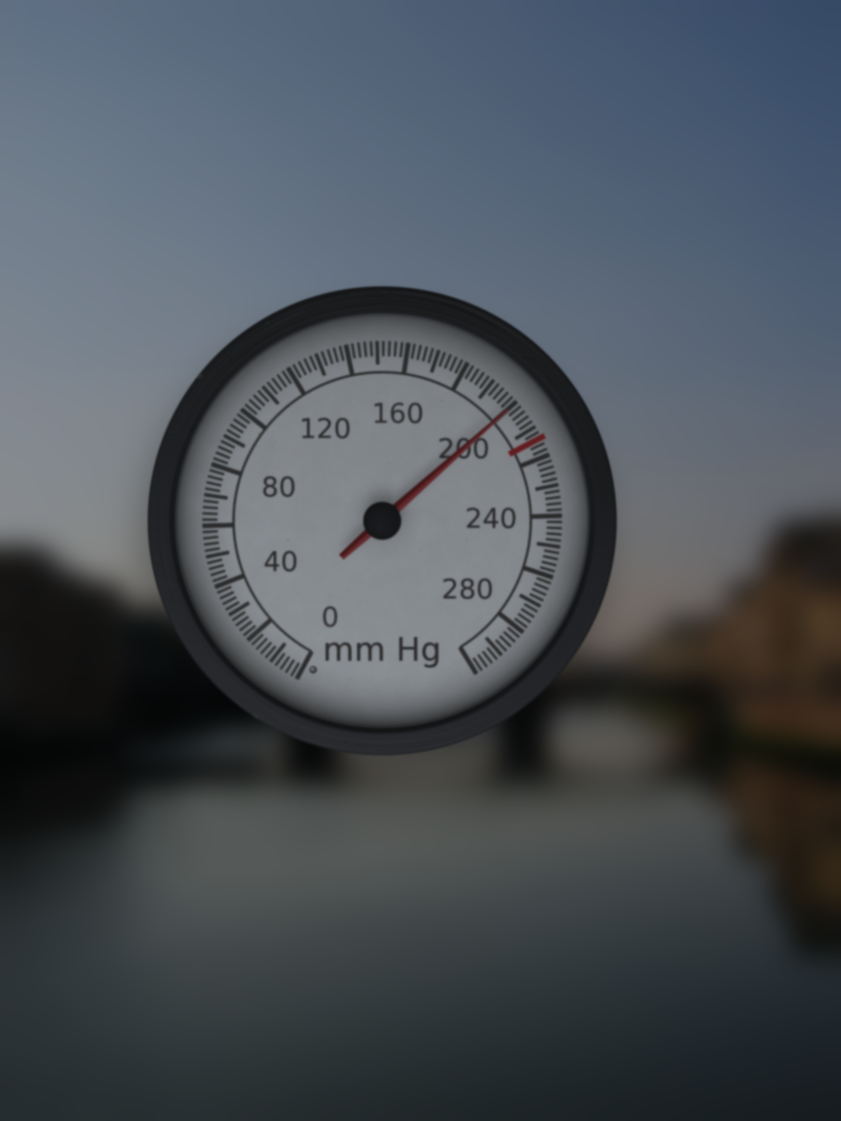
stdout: 200 (mmHg)
